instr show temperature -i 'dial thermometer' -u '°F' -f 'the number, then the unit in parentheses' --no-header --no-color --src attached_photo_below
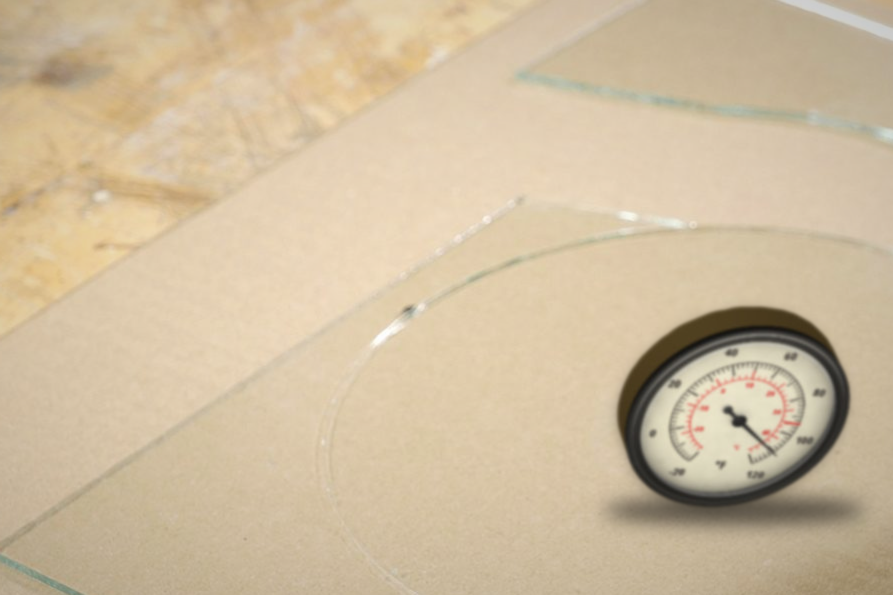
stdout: 110 (°F)
